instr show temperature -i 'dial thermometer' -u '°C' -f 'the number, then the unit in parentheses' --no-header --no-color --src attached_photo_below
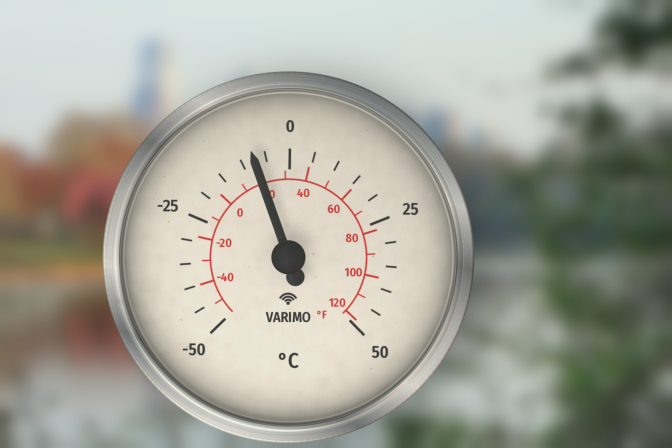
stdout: -7.5 (°C)
